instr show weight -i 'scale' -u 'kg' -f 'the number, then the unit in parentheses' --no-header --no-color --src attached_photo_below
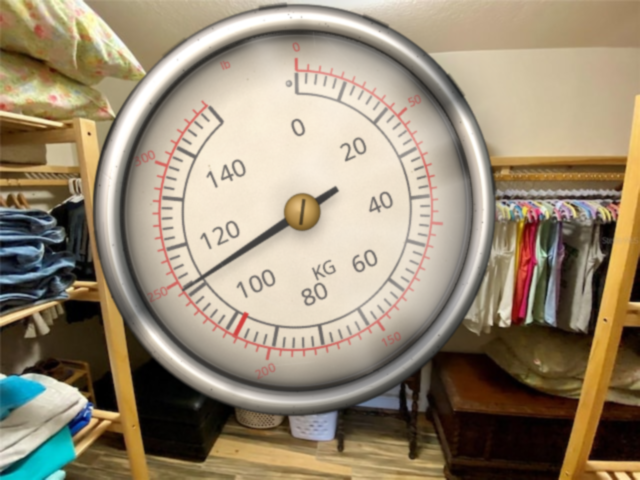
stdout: 112 (kg)
